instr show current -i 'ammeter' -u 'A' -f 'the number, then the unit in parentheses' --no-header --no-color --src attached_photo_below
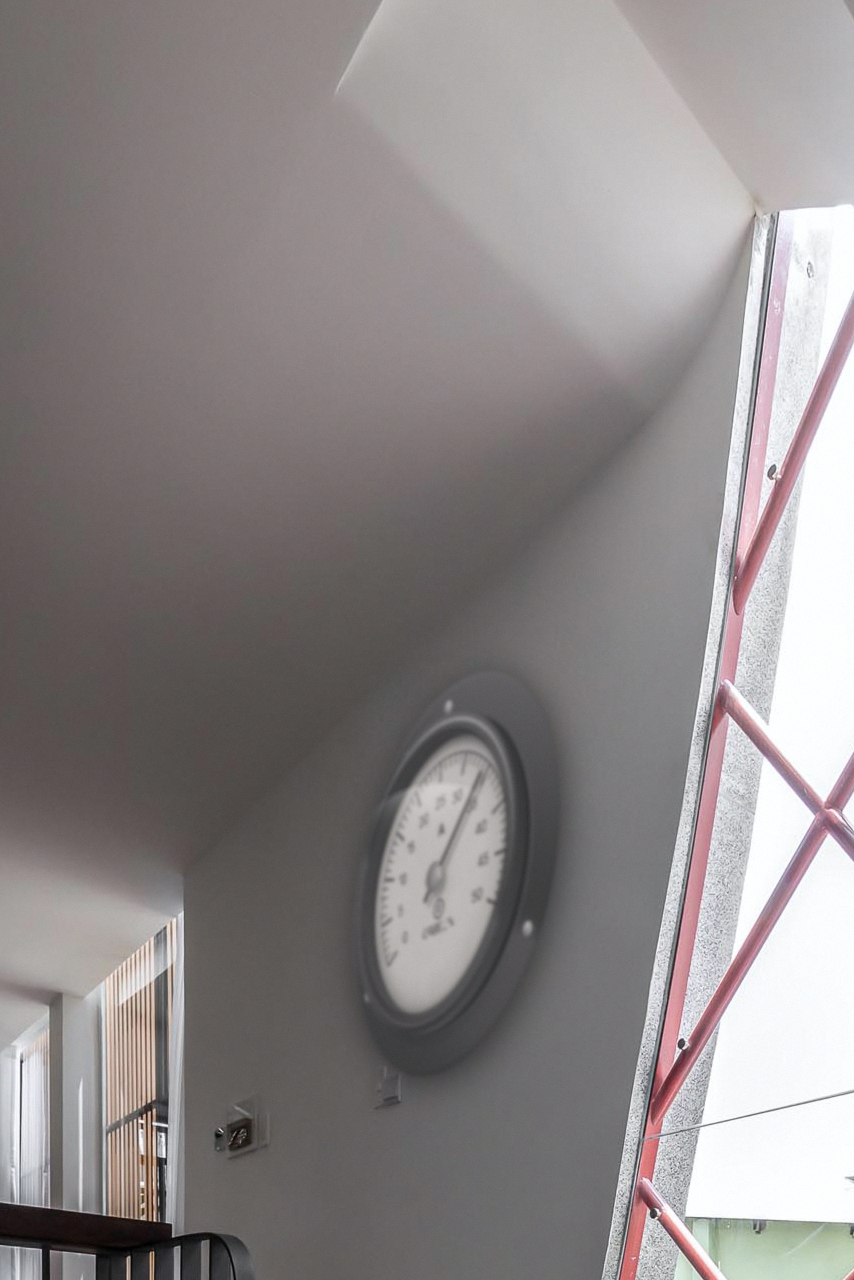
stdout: 35 (A)
